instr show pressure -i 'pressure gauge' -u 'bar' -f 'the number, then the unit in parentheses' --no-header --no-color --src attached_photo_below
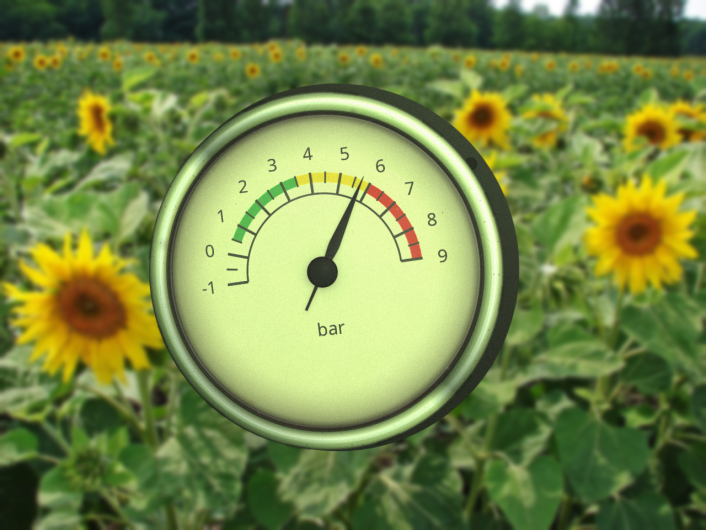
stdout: 5.75 (bar)
